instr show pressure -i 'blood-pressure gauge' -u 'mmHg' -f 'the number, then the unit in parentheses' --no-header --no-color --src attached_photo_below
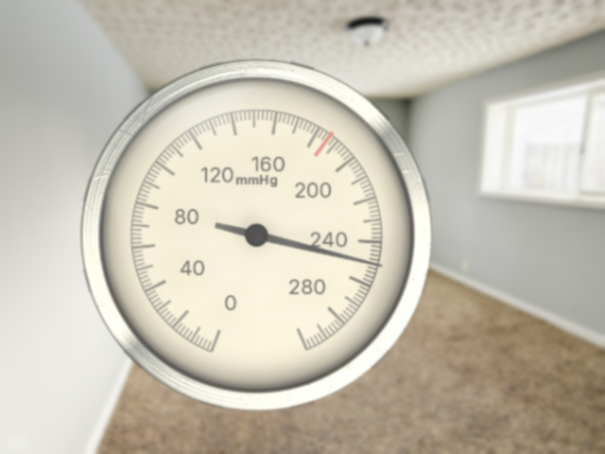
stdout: 250 (mmHg)
